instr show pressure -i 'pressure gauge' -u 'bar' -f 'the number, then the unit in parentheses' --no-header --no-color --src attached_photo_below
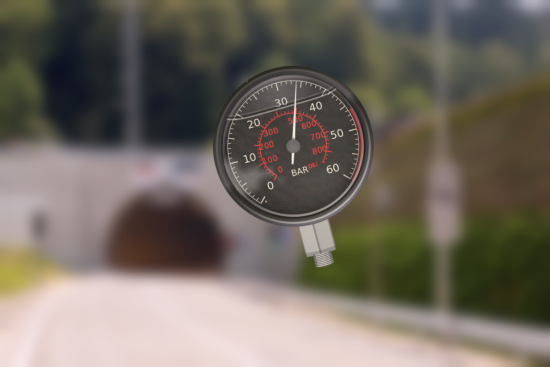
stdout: 34 (bar)
